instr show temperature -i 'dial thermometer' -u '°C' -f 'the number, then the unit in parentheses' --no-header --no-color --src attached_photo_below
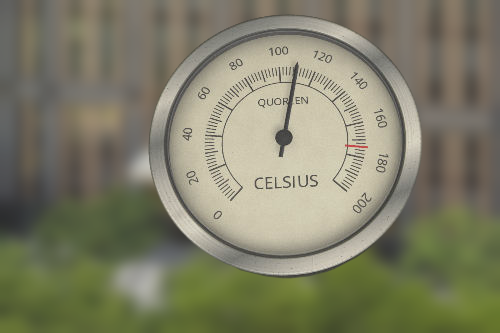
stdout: 110 (°C)
